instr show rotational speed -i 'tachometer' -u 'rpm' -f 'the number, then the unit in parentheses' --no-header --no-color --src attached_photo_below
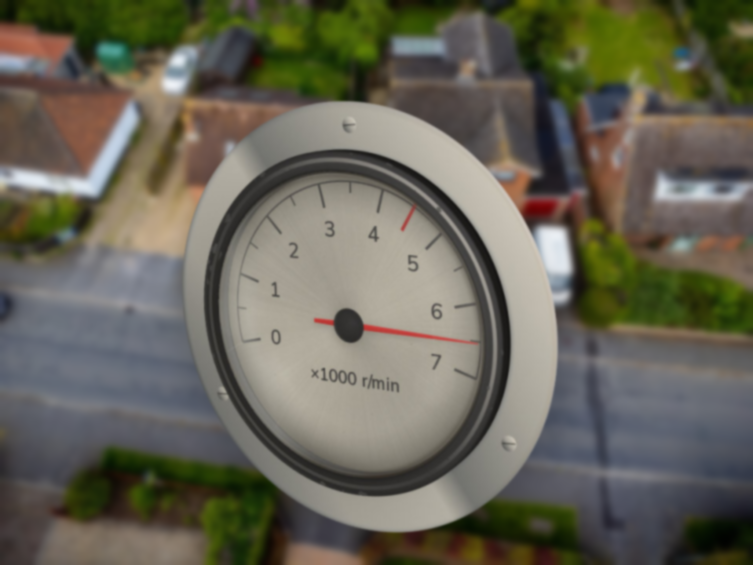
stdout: 6500 (rpm)
